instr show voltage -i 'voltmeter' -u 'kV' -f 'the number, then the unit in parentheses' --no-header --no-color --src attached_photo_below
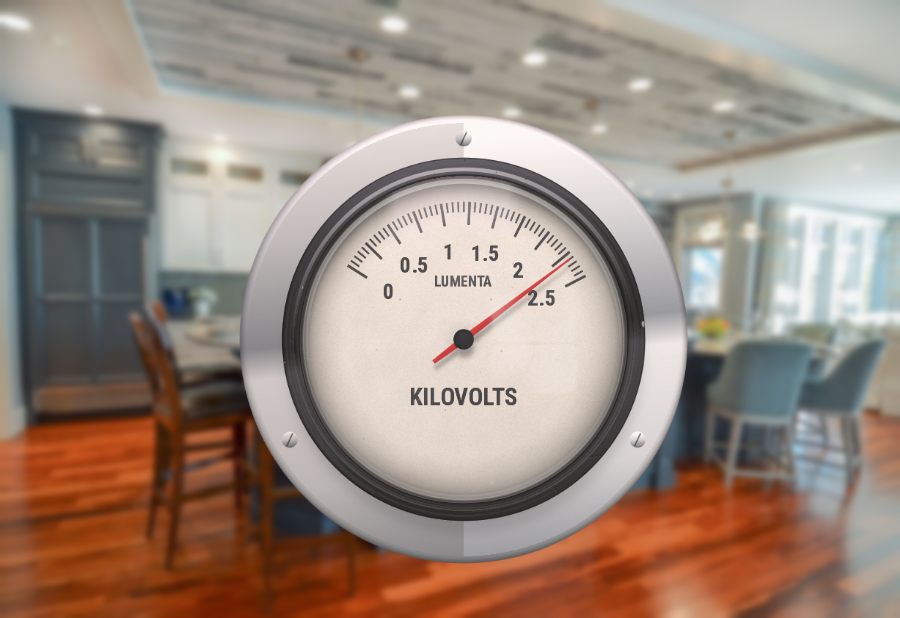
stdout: 2.3 (kV)
